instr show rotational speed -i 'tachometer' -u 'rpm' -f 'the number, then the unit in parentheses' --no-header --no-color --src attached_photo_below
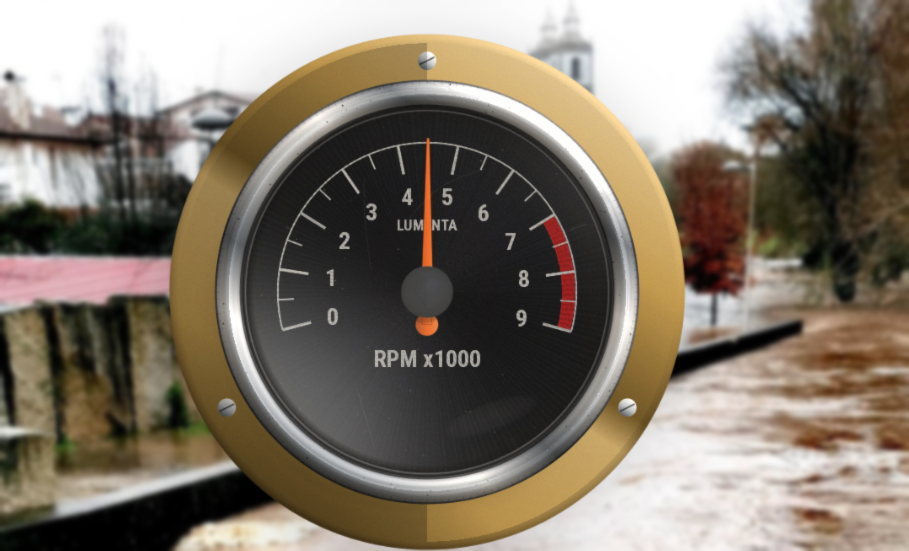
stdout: 4500 (rpm)
